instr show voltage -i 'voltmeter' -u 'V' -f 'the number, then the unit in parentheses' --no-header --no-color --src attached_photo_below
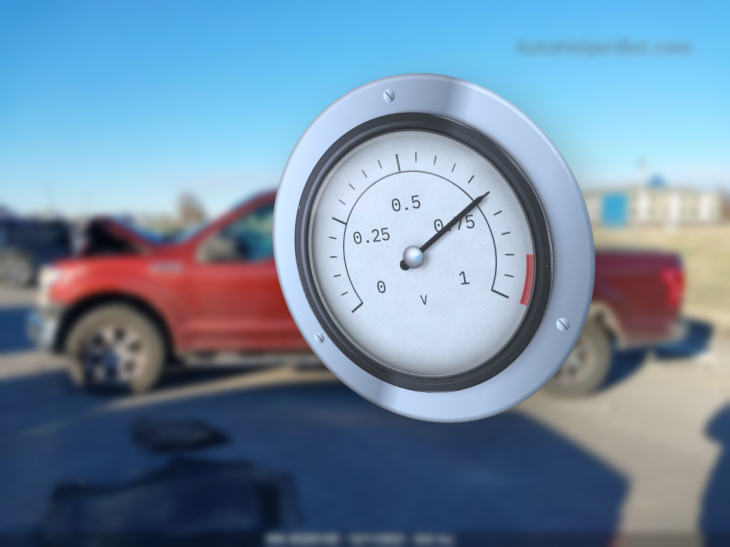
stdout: 0.75 (V)
